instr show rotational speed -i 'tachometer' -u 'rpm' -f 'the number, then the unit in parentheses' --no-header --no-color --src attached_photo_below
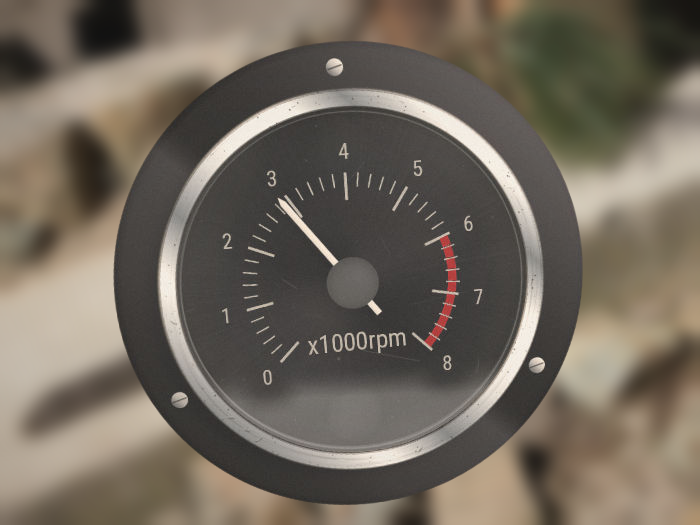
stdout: 2900 (rpm)
